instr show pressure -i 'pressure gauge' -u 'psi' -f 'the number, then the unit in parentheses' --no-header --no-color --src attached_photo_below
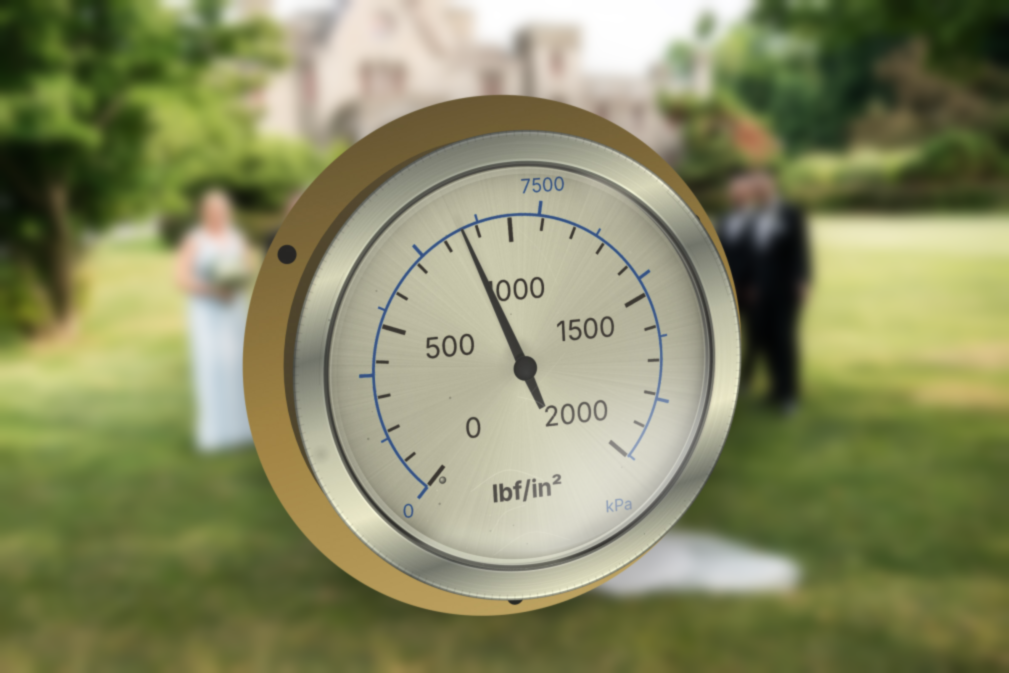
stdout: 850 (psi)
